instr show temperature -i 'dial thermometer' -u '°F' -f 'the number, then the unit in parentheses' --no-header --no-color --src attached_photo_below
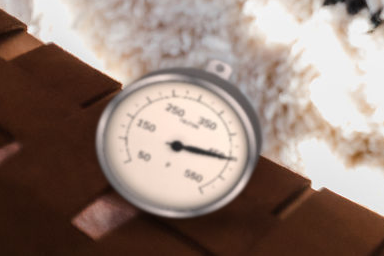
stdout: 450 (°F)
